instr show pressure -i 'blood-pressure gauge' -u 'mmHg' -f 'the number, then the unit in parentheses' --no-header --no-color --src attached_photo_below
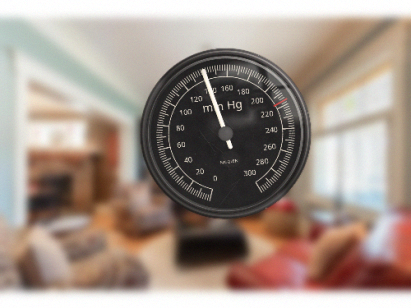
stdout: 140 (mmHg)
